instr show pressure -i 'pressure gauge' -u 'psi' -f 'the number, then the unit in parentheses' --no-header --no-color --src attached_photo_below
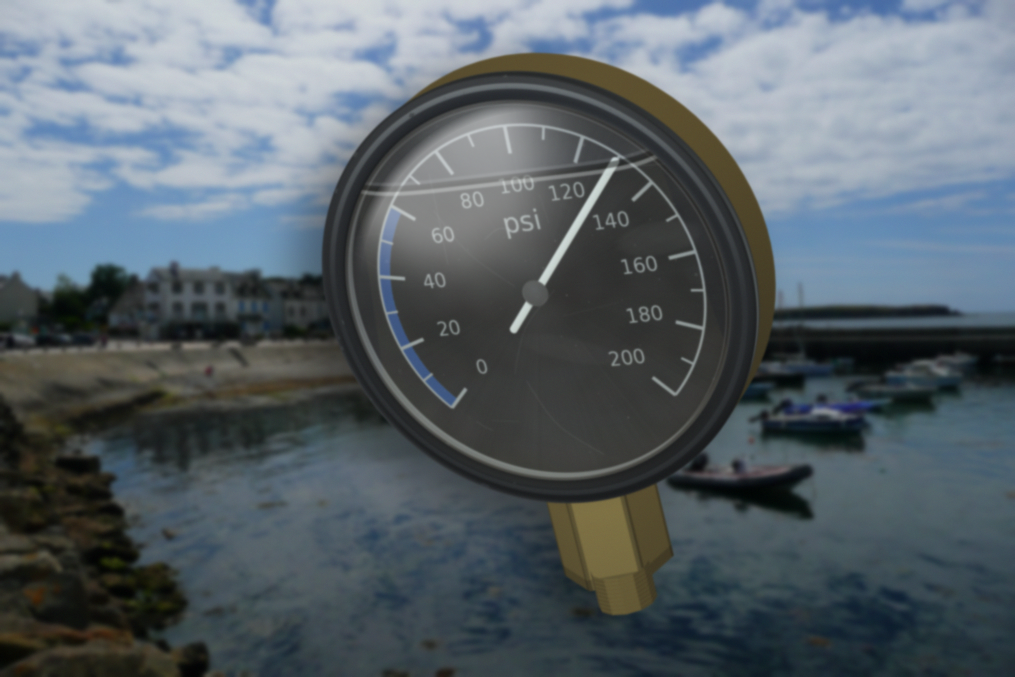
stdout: 130 (psi)
